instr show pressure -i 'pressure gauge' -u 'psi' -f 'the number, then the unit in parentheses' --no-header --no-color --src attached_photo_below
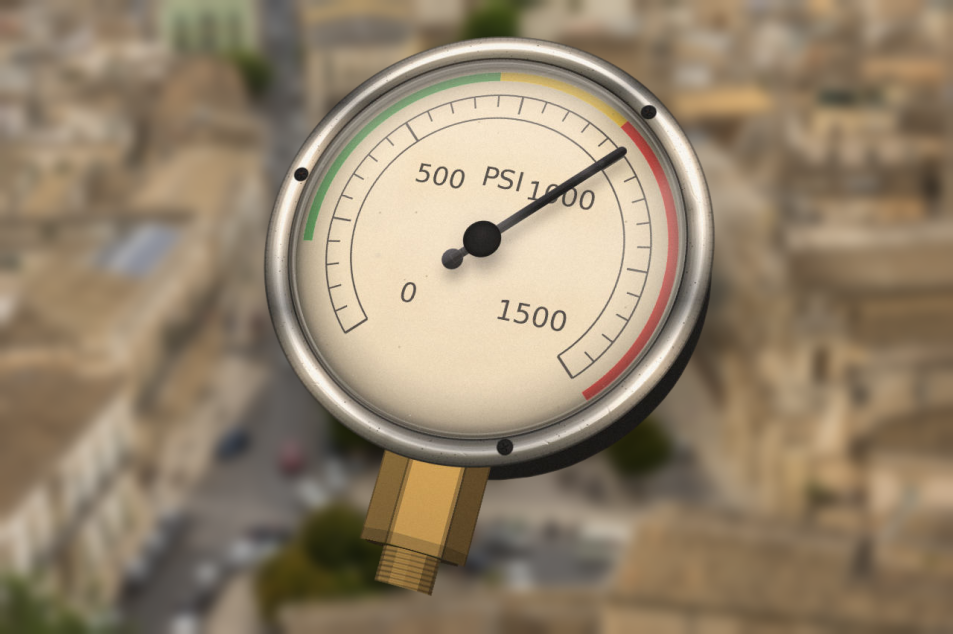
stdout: 1000 (psi)
